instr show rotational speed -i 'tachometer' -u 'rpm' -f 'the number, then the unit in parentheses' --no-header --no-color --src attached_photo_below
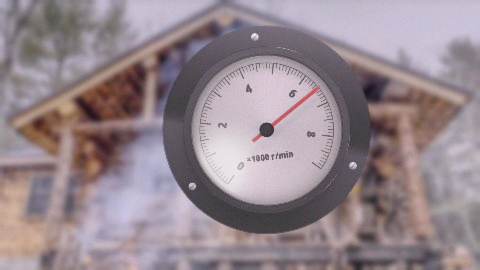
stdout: 6500 (rpm)
